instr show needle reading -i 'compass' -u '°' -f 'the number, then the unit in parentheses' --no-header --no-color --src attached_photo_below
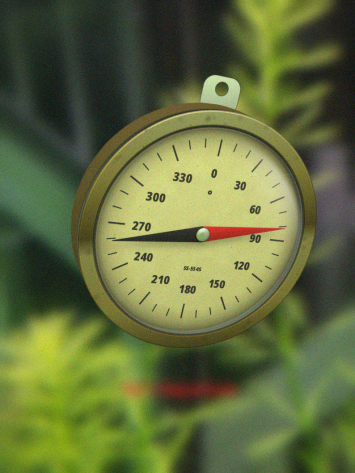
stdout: 80 (°)
